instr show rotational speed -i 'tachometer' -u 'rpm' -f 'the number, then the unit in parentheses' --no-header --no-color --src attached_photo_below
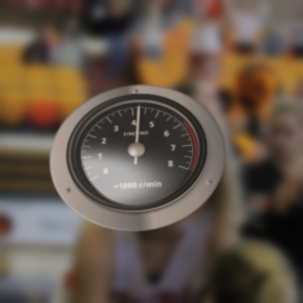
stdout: 4250 (rpm)
